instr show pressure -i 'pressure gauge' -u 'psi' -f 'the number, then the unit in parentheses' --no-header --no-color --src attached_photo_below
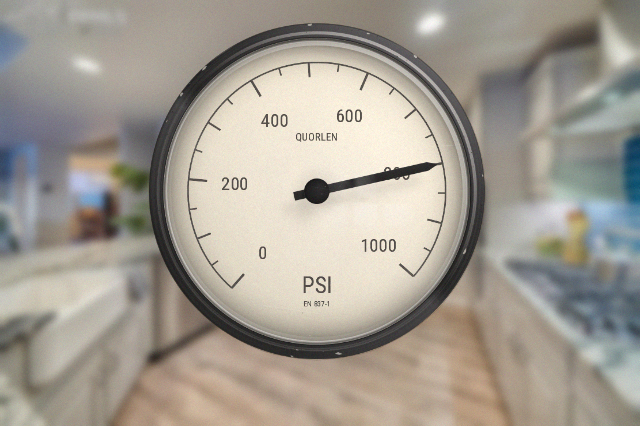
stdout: 800 (psi)
